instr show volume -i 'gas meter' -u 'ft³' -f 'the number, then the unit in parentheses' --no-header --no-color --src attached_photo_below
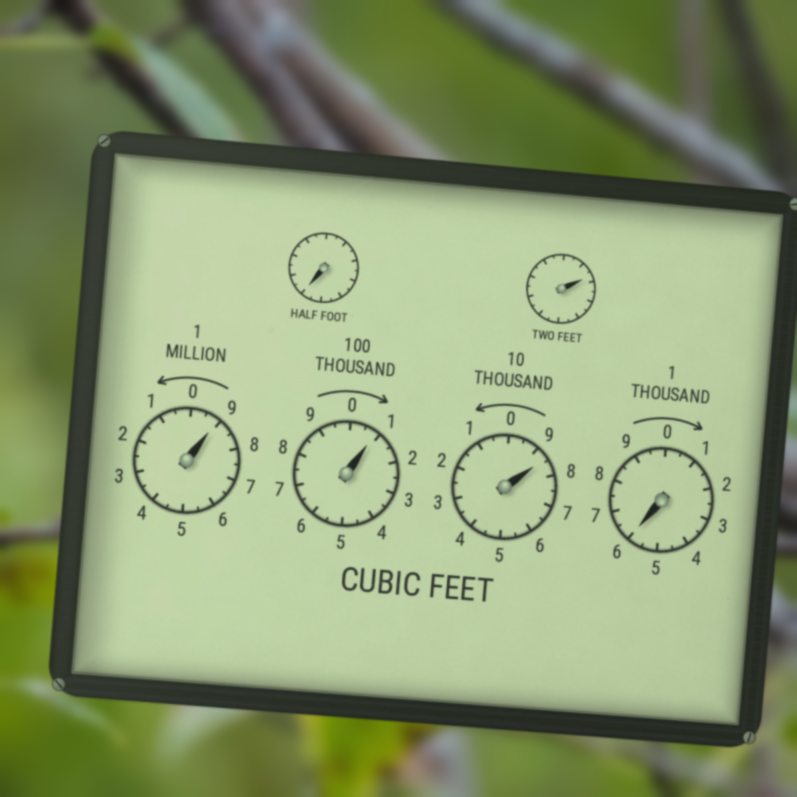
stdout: 908600 (ft³)
